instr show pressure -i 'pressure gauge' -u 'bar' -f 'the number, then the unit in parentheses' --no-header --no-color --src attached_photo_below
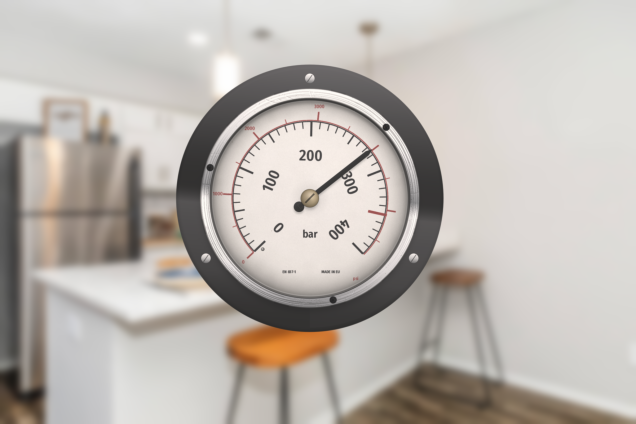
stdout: 275 (bar)
